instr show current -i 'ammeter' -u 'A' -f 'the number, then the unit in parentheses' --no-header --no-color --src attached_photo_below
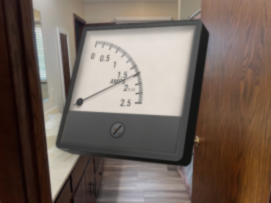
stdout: 1.75 (A)
